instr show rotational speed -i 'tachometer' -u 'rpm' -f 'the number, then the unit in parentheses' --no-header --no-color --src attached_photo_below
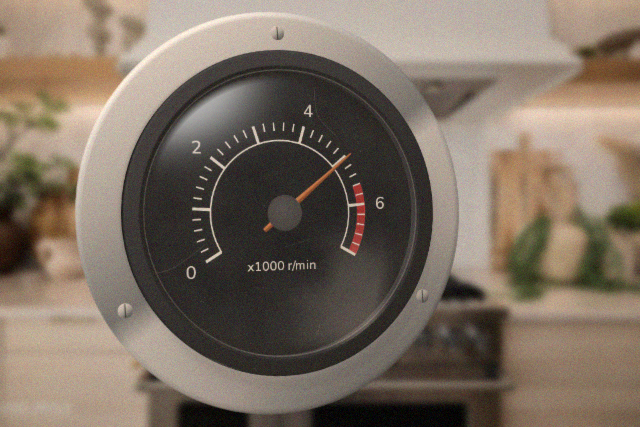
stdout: 5000 (rpm)
